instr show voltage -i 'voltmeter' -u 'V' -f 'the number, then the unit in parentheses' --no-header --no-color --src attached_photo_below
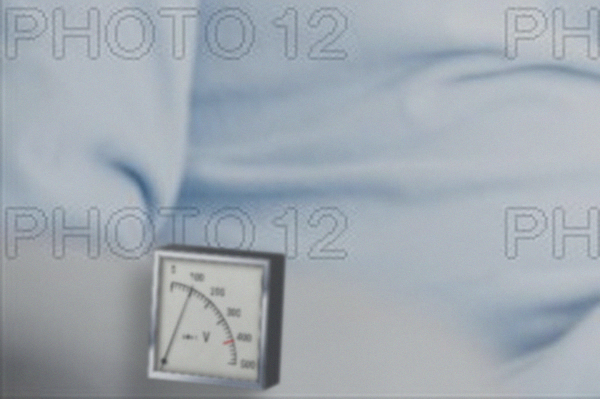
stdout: 100 (V)
